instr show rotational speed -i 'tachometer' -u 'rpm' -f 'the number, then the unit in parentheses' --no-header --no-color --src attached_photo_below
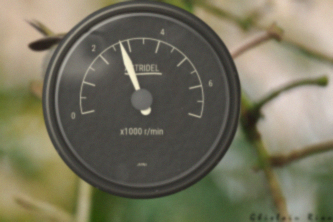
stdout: 2750 (rpm)
